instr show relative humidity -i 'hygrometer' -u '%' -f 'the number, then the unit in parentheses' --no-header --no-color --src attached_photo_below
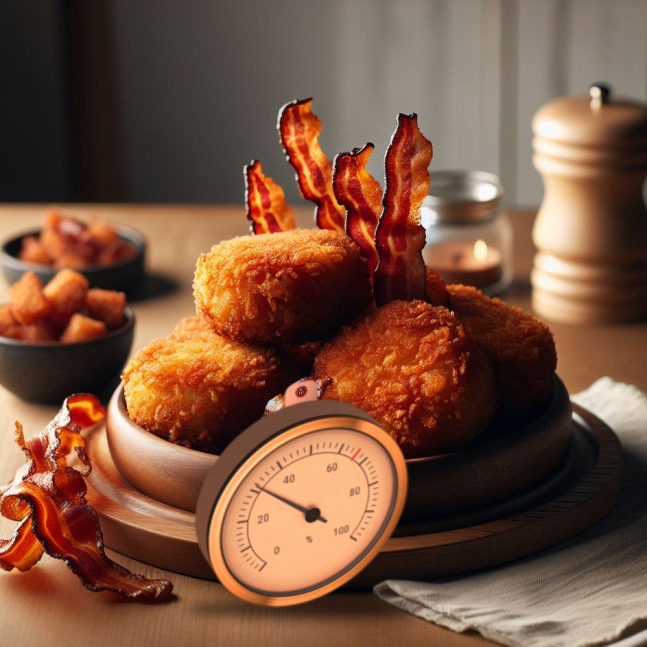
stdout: 32 (%)
